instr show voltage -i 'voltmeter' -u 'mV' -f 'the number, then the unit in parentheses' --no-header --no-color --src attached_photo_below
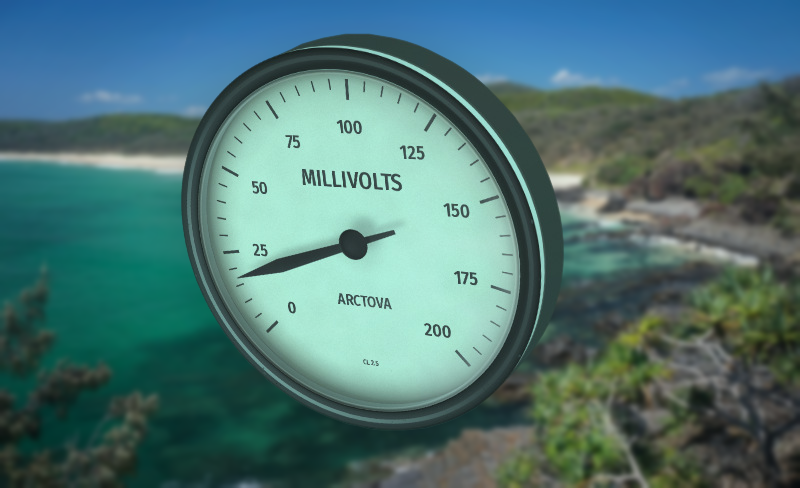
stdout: 17.5 (mV)
